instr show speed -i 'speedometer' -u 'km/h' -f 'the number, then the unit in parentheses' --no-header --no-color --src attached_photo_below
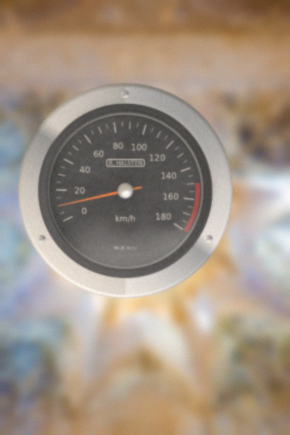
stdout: 10 (km/h)
